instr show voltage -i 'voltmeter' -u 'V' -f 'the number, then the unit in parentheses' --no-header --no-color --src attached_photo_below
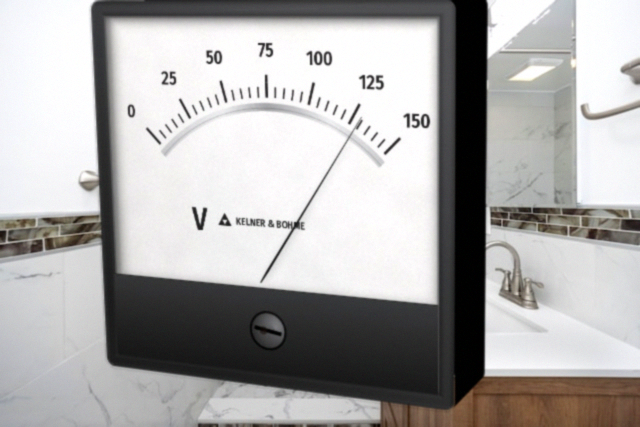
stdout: 130 (V)
